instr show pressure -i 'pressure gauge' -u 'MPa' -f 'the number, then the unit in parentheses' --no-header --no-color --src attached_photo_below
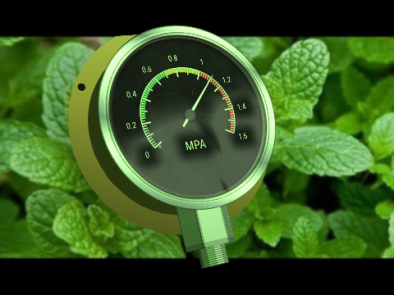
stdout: 1.1 (MPa)
